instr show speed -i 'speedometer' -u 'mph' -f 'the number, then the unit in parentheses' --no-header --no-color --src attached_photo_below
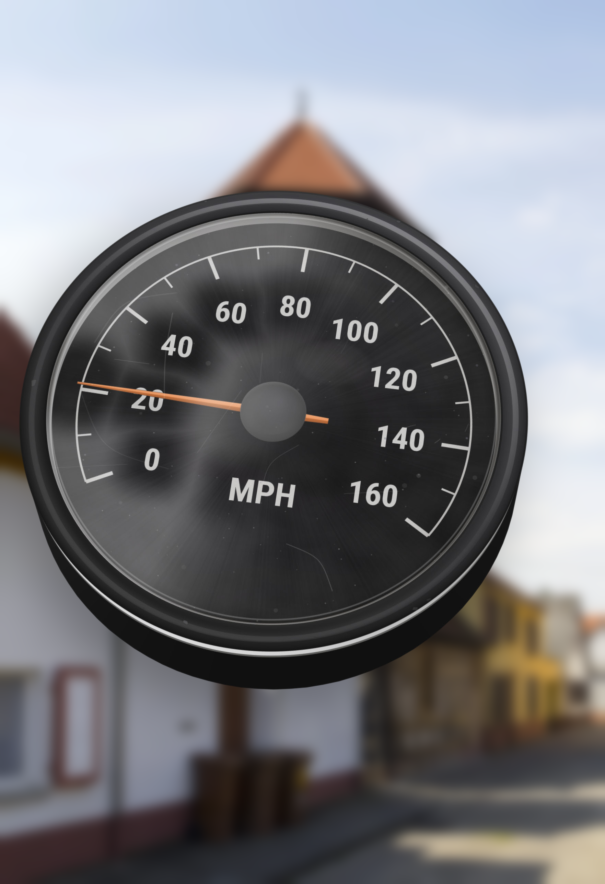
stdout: 20 (mph)
